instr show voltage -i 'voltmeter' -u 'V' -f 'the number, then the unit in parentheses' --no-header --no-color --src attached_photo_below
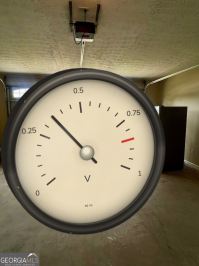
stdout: 0.35 (V)
